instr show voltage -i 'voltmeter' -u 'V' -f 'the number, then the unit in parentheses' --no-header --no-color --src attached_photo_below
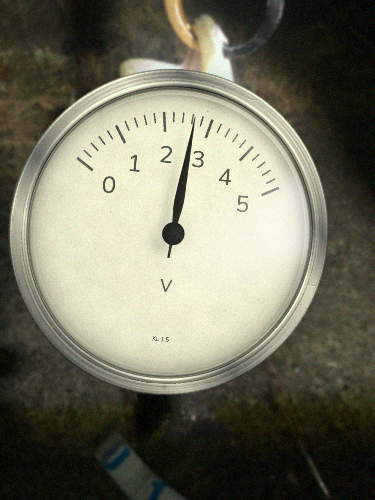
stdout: 2.6 (V)
